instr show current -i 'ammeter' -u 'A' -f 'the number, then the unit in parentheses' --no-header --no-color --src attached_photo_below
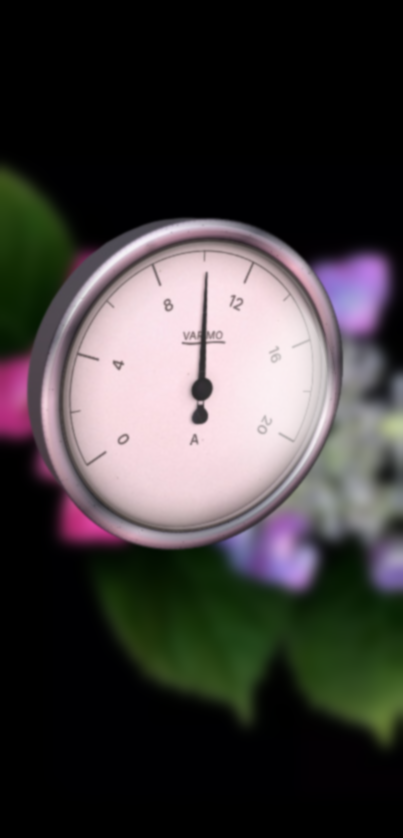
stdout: 10 (A)
